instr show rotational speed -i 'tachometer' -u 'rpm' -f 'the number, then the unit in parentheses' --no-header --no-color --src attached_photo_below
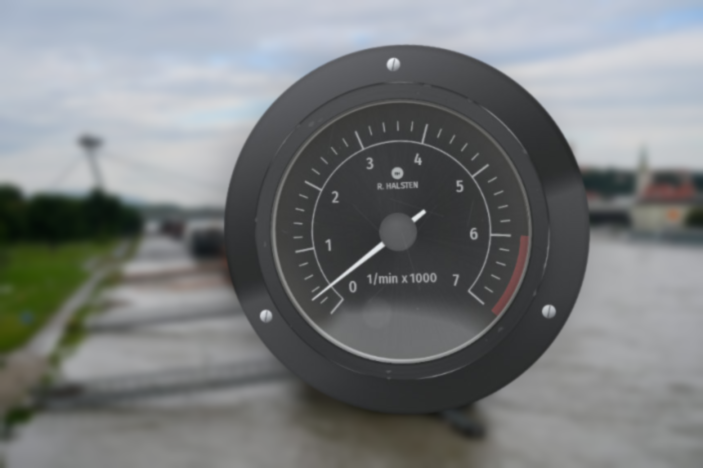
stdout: 300 (rpm)
